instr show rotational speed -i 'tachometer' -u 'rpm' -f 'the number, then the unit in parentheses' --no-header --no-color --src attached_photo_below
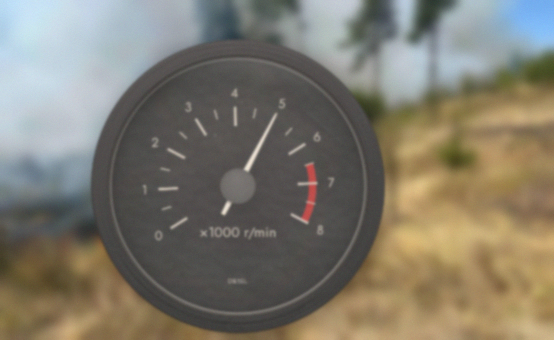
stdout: 5000 (rpm)
